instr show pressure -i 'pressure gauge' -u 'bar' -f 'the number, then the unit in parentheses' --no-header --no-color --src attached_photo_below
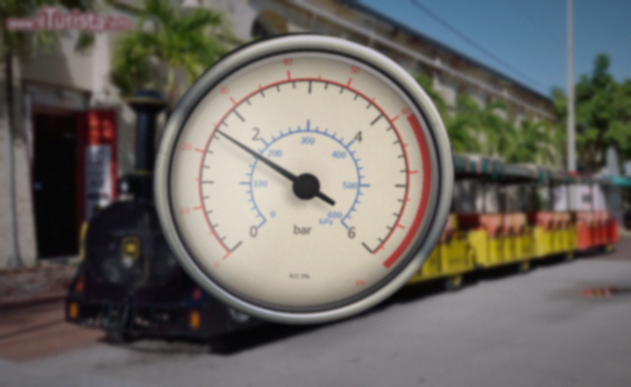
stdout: 1.7 (bar)
